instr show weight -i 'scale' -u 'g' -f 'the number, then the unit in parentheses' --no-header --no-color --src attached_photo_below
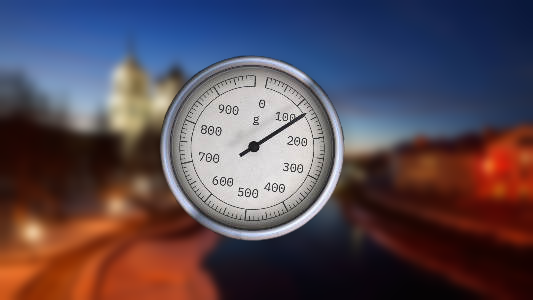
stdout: 130 (g)
